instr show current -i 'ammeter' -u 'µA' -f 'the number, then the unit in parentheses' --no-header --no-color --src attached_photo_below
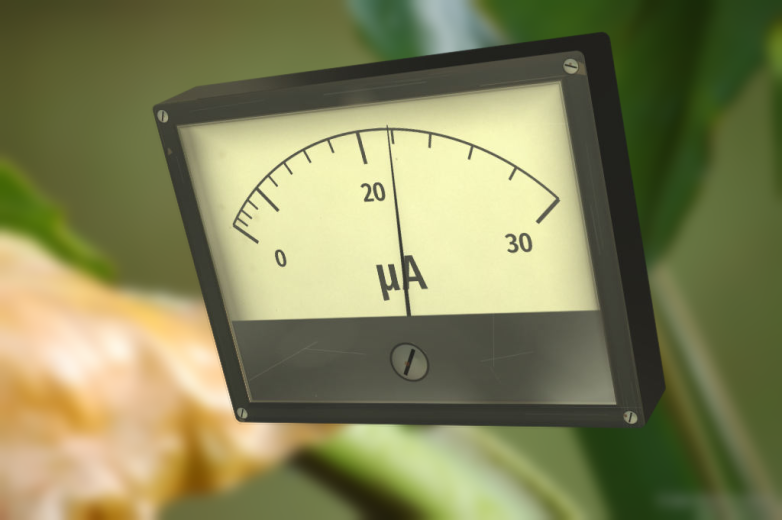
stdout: 22 (µA)
